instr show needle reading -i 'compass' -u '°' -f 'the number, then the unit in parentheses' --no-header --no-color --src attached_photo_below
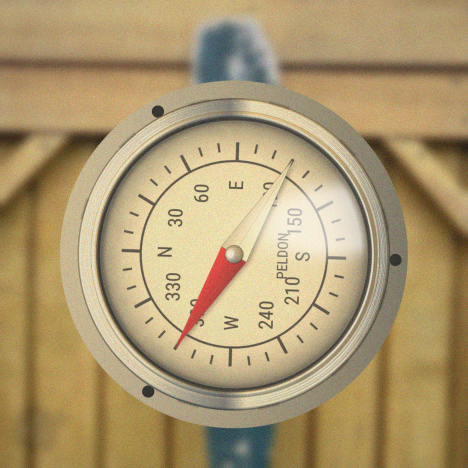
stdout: 300 (°)
